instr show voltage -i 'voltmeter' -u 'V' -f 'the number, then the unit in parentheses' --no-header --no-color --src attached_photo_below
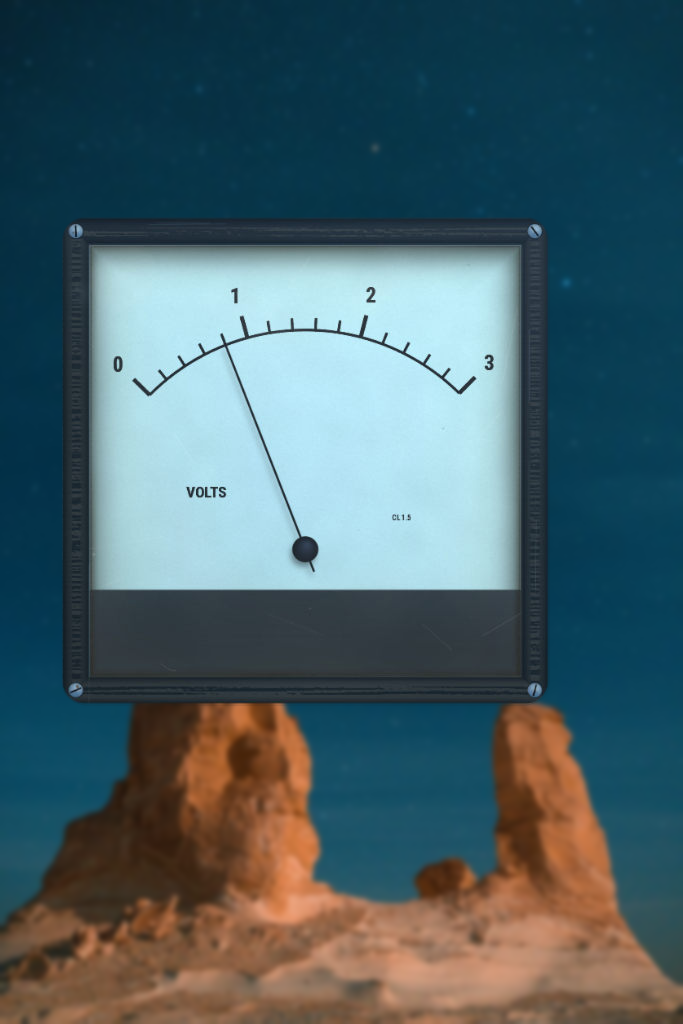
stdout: 0.8 (V)
